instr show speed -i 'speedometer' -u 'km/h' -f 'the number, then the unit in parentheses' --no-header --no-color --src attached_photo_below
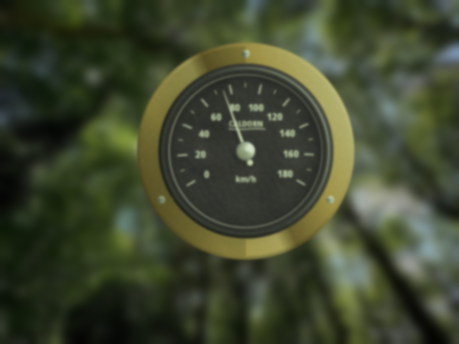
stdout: 75 (km/h)
